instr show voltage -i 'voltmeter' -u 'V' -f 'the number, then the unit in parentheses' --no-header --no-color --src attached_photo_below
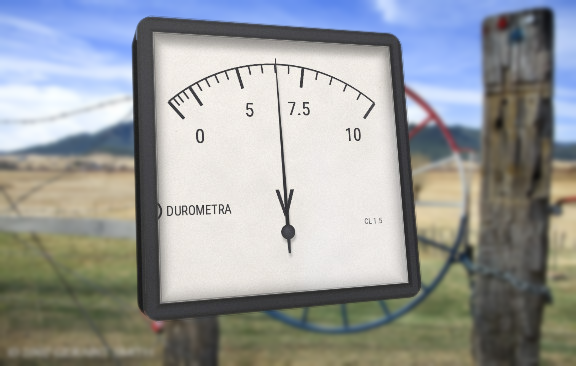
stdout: 6.5 (V)
